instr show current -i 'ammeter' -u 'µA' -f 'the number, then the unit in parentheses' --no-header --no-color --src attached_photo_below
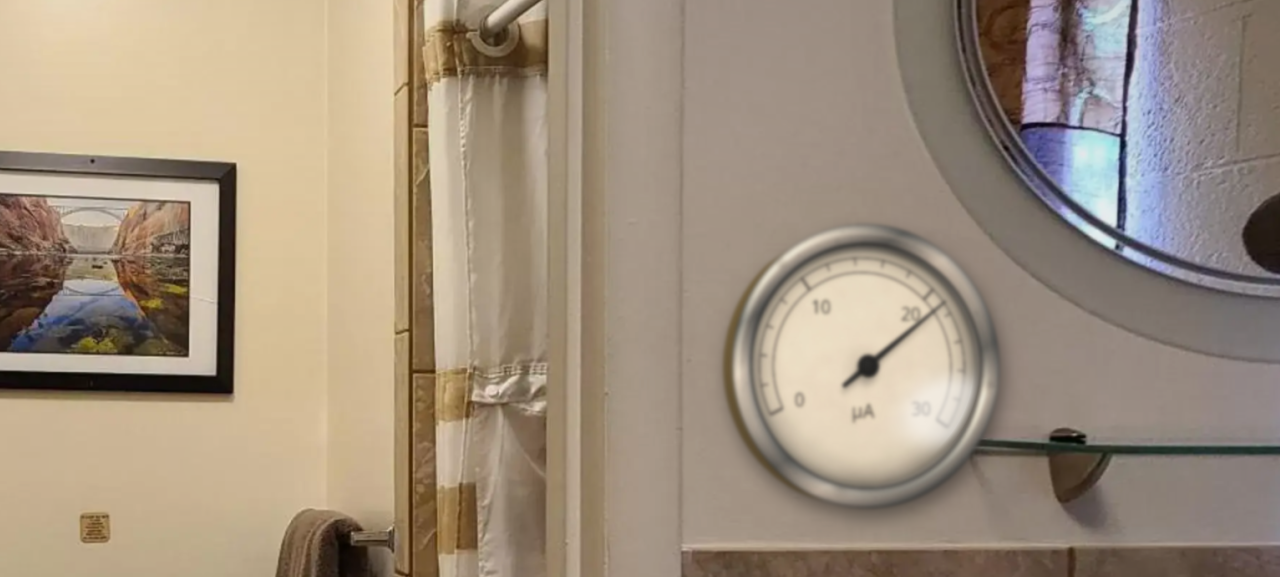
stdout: 21 (µA)
